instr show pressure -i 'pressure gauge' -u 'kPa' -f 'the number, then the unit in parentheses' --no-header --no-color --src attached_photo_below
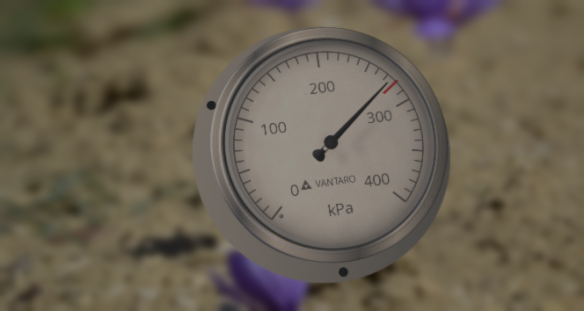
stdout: 275 (kPa)
